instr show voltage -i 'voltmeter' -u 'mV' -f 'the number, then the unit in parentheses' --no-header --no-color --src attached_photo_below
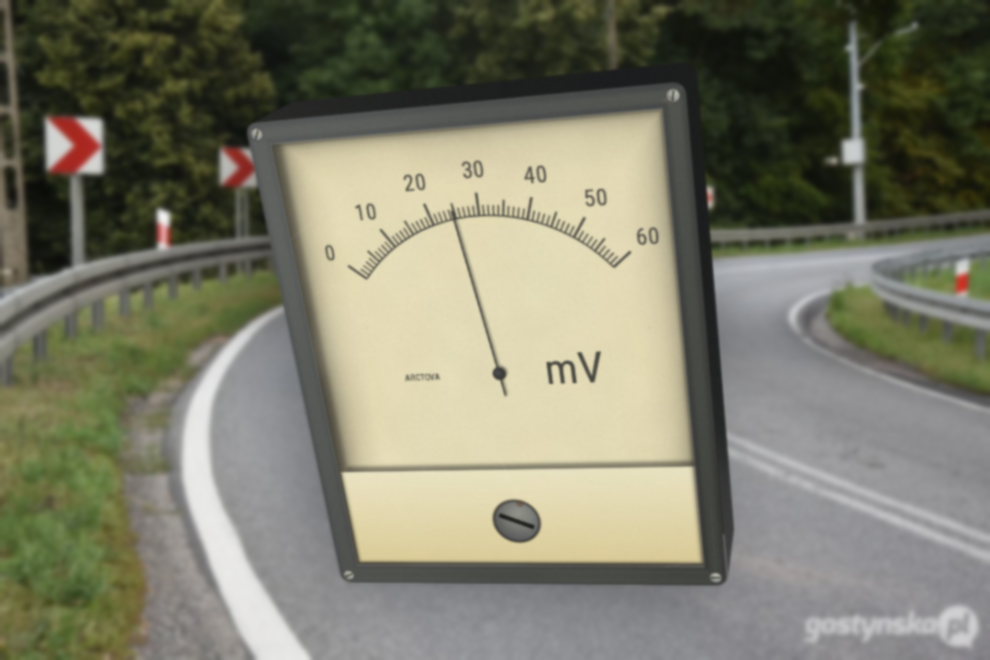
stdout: 25 (mV)
